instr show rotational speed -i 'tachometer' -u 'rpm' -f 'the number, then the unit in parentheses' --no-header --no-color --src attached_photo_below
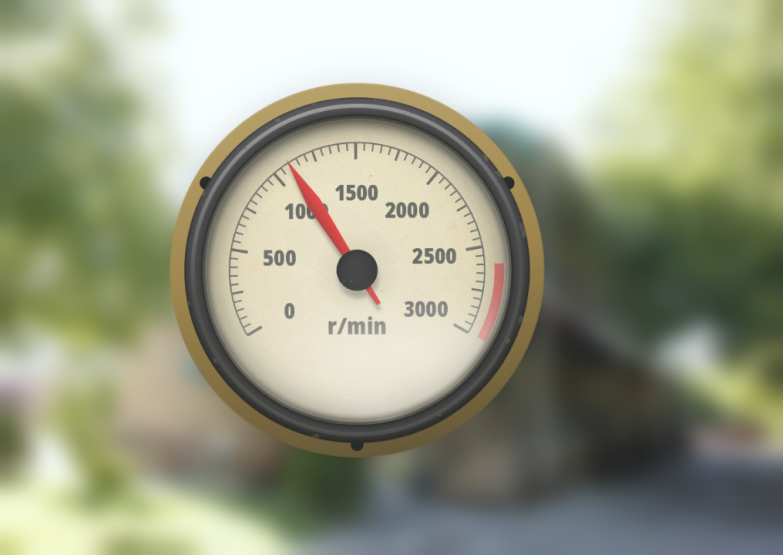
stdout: 1100 (rpm)
